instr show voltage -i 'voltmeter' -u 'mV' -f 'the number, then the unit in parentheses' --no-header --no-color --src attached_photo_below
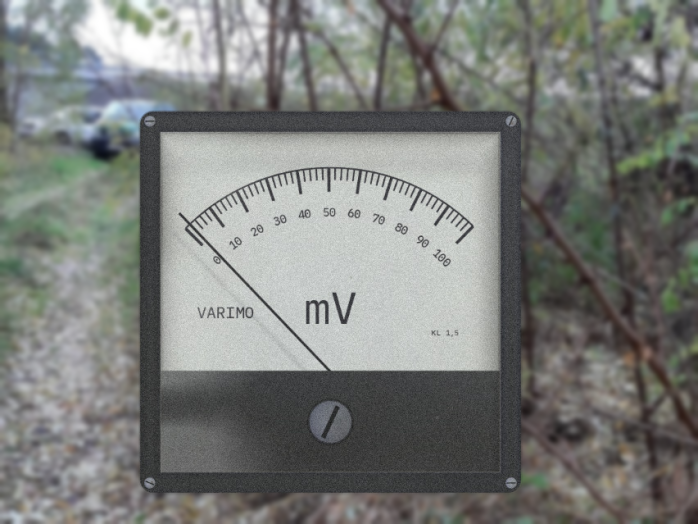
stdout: 2 (mV)
